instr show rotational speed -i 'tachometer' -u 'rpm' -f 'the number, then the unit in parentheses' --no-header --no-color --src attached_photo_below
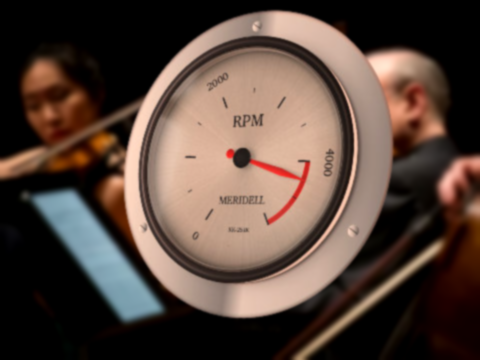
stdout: 4250 (rpm)
